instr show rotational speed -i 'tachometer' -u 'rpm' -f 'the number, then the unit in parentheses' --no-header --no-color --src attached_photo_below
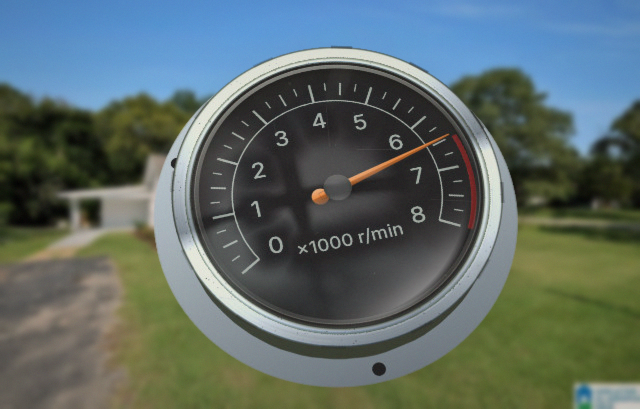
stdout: 6500 (rpm)
